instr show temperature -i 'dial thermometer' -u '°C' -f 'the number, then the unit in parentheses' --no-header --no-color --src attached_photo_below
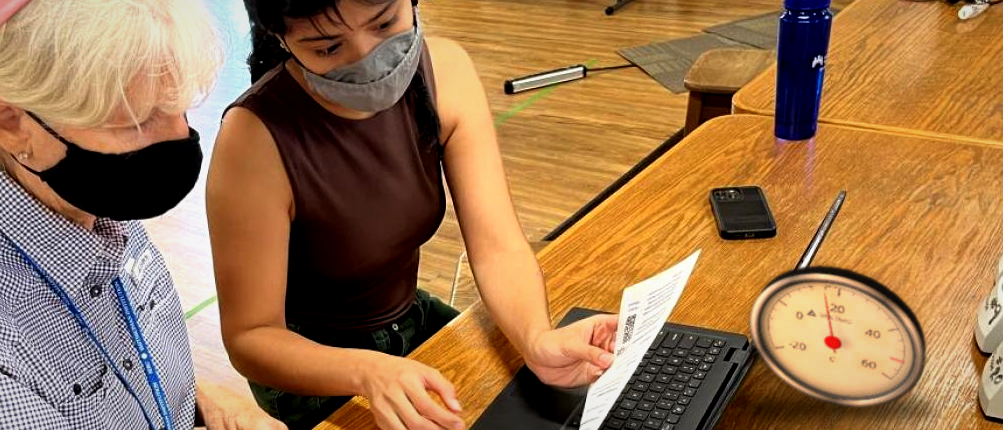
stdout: 16 (°C)
